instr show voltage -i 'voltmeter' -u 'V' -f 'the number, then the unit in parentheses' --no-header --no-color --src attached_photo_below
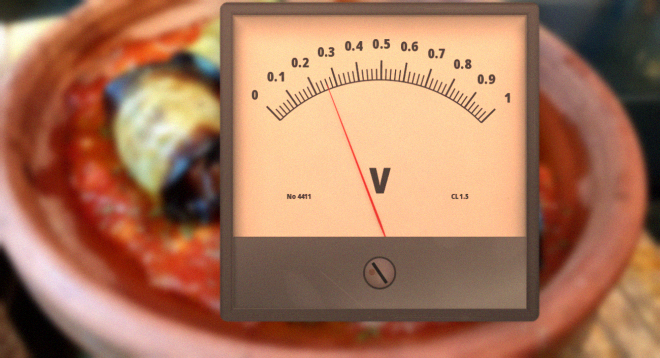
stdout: 0.26 (V)
